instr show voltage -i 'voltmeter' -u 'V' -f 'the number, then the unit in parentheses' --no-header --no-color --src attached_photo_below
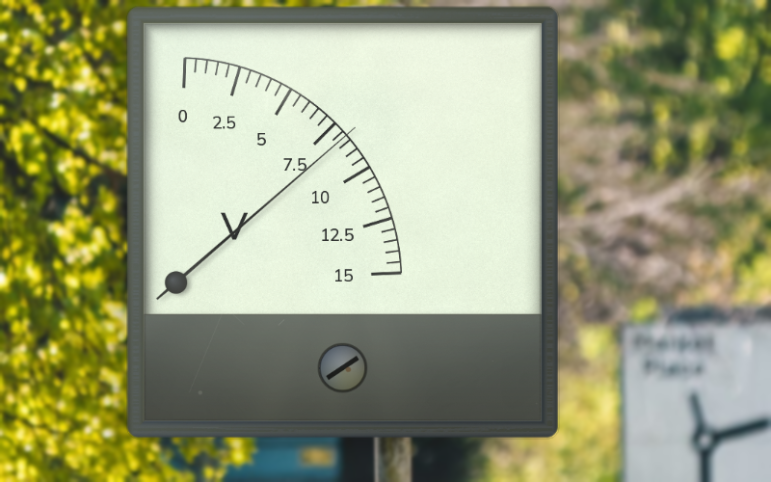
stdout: 8.25 (V)
